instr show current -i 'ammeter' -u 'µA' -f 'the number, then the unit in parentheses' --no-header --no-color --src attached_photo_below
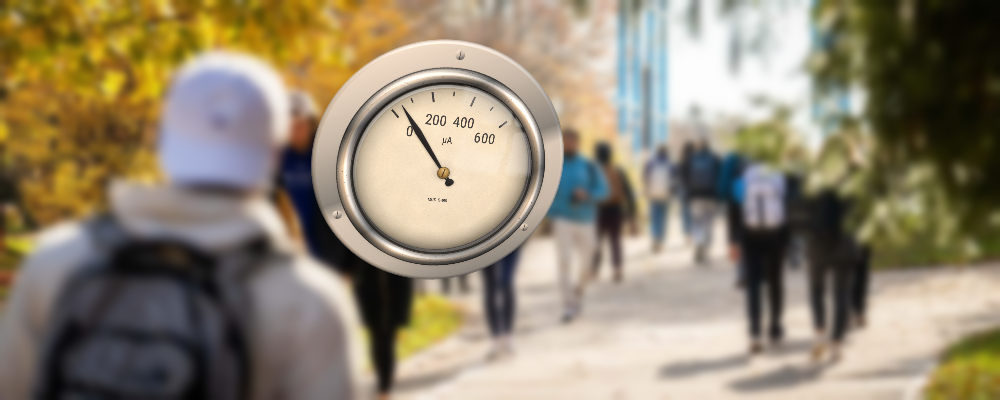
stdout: 50 (µA)
